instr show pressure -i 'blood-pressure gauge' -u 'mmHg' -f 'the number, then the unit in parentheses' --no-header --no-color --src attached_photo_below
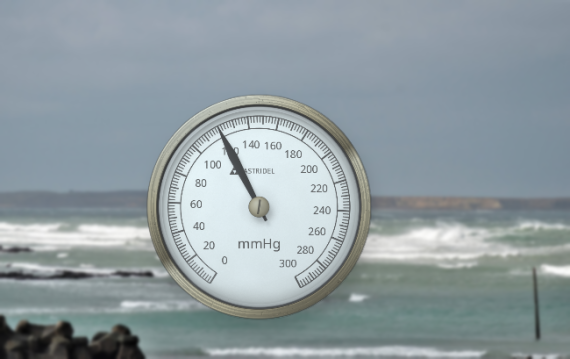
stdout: 120 (mmHg)
